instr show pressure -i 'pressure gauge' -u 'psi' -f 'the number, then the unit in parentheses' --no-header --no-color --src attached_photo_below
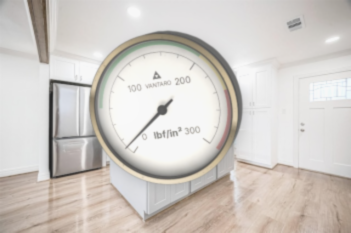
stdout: 10 (psi)
